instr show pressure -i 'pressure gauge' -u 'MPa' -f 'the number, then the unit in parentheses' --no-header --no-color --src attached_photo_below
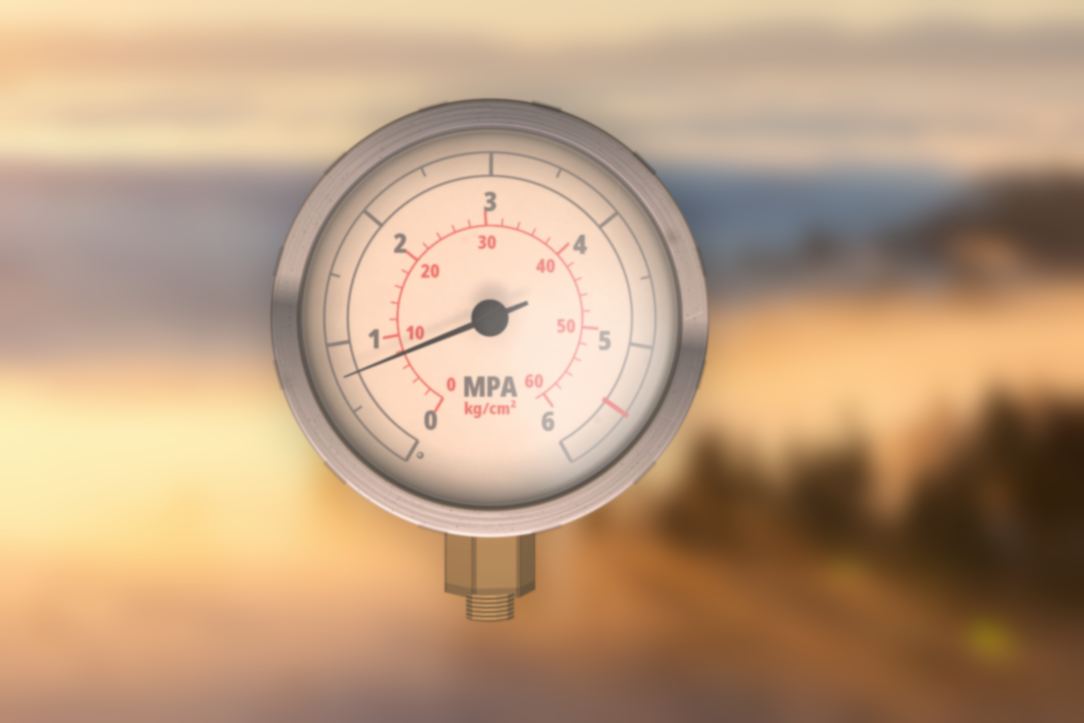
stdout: 0.75 (MPa)
